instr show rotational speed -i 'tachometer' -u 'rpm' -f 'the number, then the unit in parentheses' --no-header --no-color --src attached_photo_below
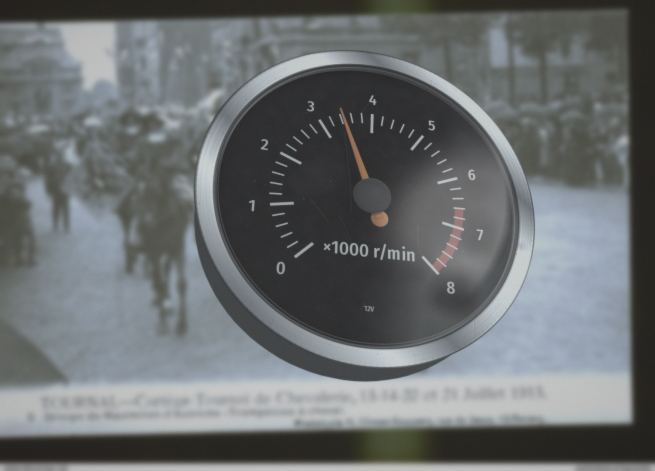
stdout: 3400 (rpm)
